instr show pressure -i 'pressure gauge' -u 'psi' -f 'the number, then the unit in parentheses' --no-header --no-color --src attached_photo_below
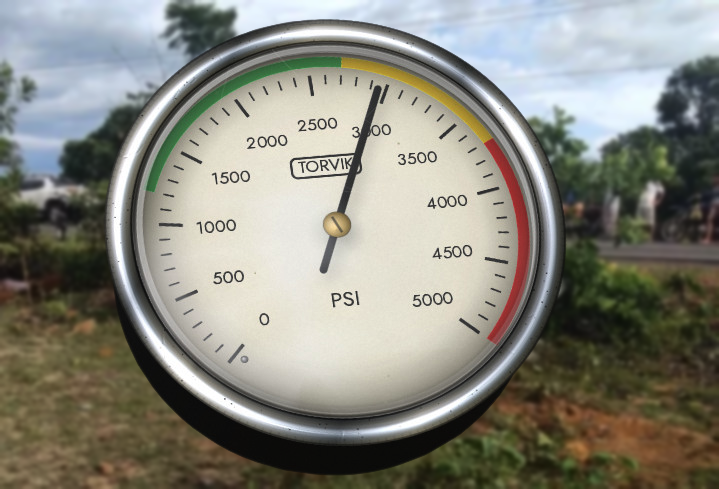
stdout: 2950 (psi)
